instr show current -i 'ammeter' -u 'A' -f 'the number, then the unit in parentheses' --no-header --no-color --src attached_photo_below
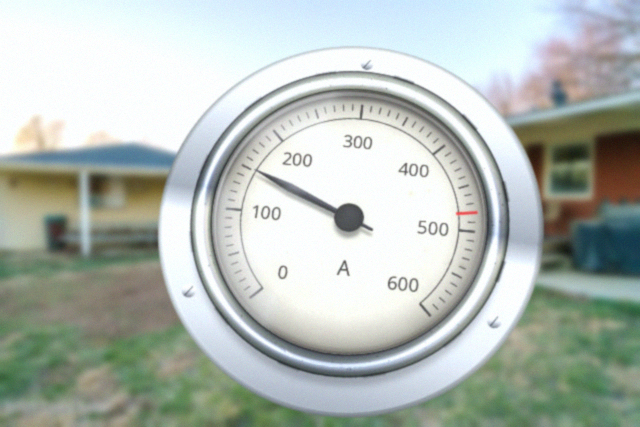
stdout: 150 (A)
